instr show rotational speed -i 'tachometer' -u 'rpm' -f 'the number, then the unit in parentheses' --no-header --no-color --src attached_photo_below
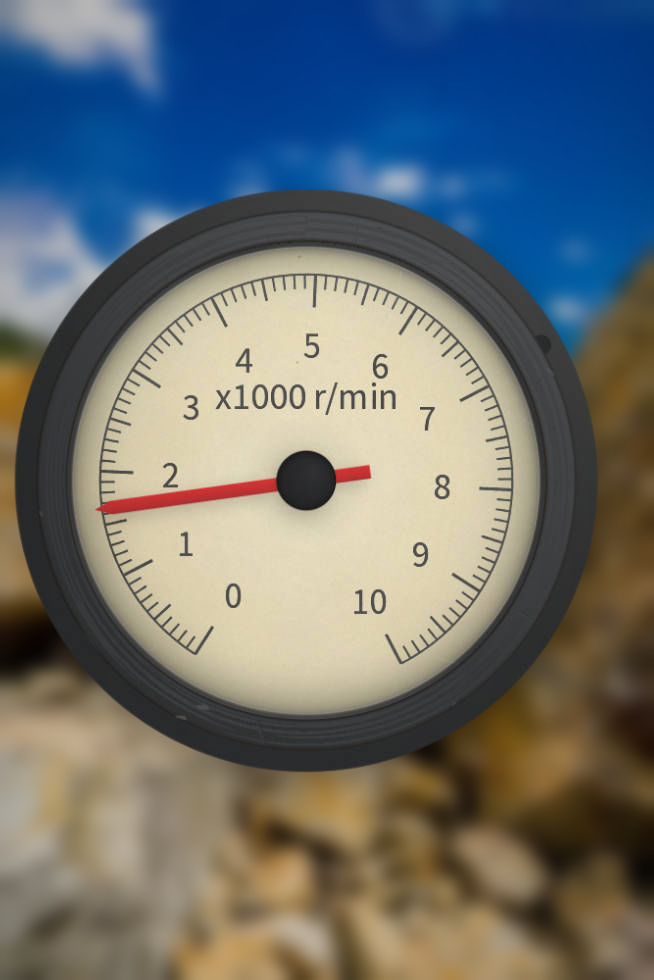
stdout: 1650 (rpm)
